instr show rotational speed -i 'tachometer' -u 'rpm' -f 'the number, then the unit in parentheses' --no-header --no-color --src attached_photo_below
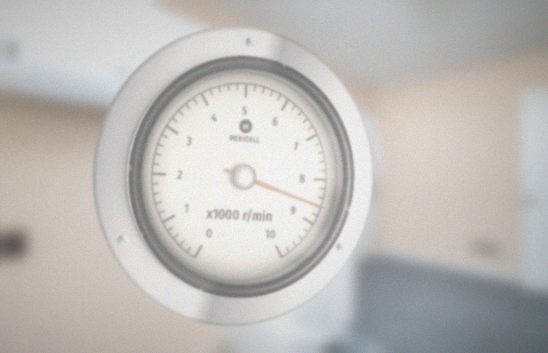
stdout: 8600 (rpm)
